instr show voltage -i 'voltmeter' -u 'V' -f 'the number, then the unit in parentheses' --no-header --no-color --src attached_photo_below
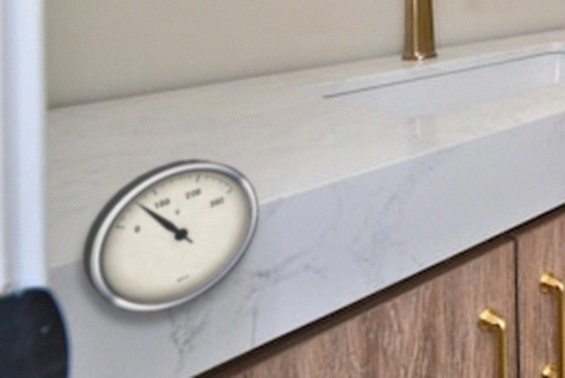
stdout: 60 (V)
